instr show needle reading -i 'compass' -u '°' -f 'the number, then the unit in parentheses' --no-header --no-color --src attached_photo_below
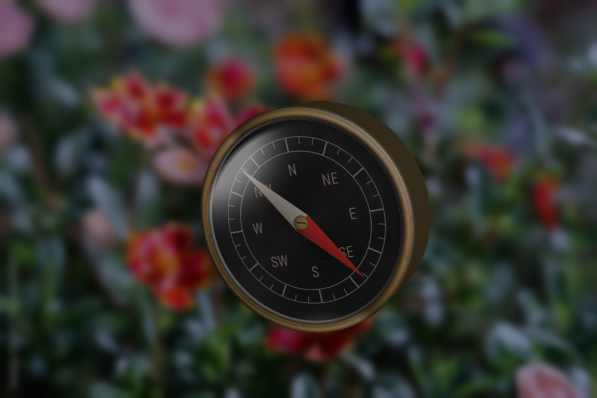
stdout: 140 (°)
